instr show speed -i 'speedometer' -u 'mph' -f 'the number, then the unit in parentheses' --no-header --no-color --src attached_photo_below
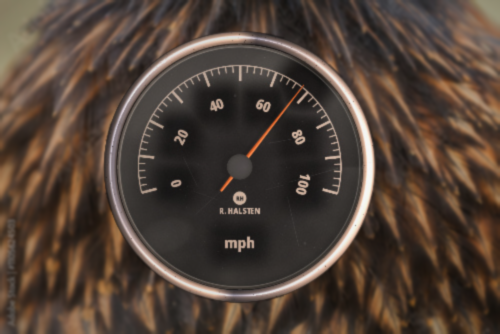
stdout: 68 (mph)
